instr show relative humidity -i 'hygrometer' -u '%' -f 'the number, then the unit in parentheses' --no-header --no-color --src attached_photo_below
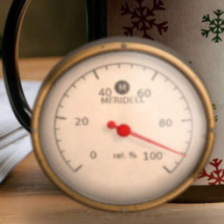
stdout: 92 (%)
